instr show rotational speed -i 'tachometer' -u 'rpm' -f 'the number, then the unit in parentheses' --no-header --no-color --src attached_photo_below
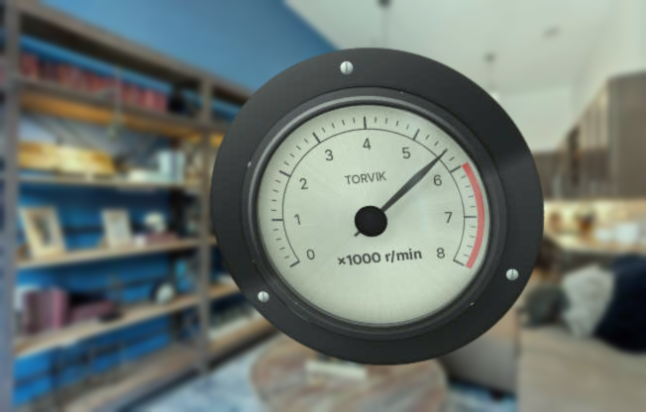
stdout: 5600 (rpm)
